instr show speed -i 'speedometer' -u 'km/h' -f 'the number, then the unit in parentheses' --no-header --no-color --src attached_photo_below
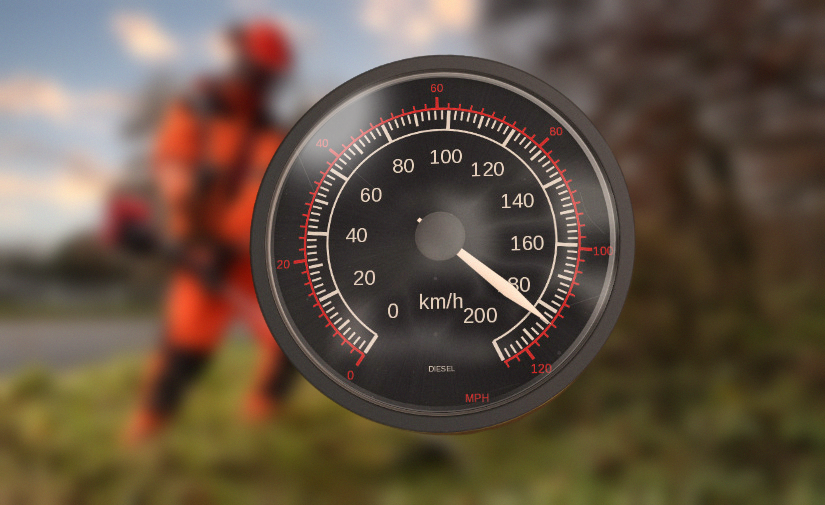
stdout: 184 (km/h)
